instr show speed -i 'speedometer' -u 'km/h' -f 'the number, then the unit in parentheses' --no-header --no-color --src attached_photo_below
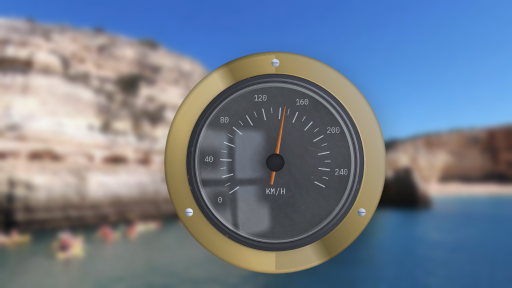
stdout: 145 (km/h)
